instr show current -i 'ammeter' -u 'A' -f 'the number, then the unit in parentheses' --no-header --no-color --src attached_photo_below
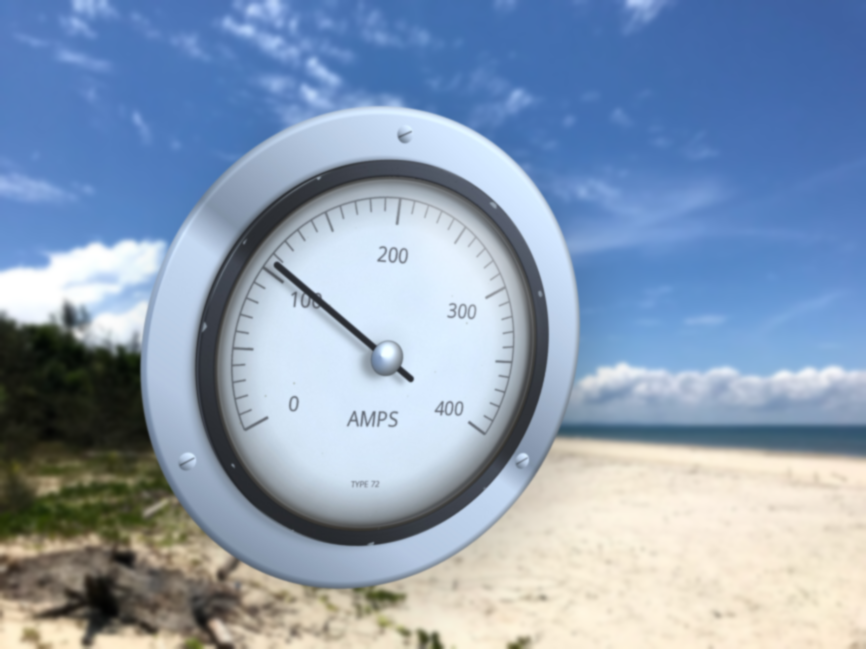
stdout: 105 (A)
